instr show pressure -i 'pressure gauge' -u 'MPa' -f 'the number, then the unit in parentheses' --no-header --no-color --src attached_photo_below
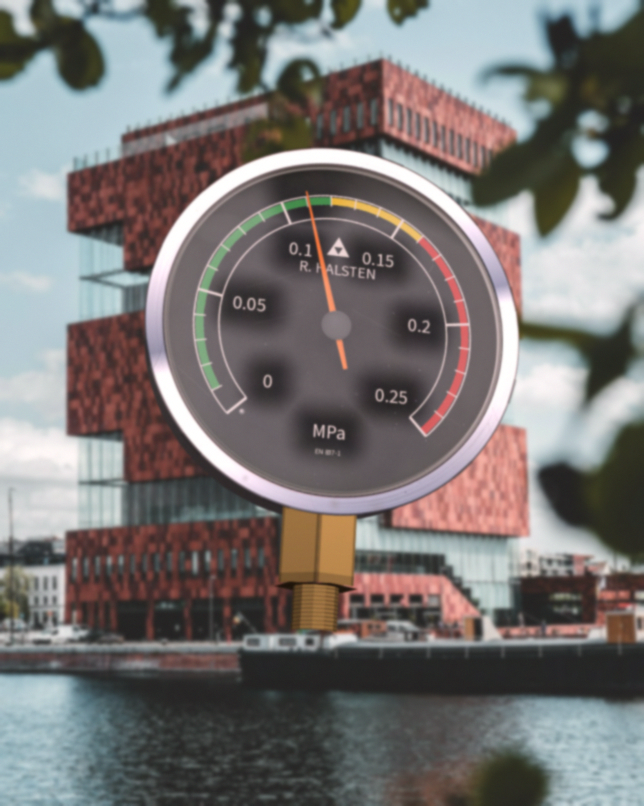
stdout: 0.11 (MPa)
